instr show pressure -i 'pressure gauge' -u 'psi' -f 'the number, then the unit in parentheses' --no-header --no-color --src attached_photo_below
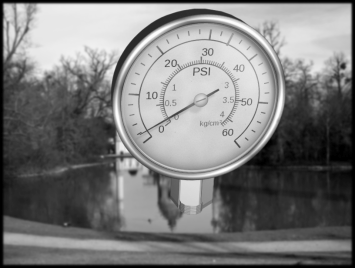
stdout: 2 (psi)
